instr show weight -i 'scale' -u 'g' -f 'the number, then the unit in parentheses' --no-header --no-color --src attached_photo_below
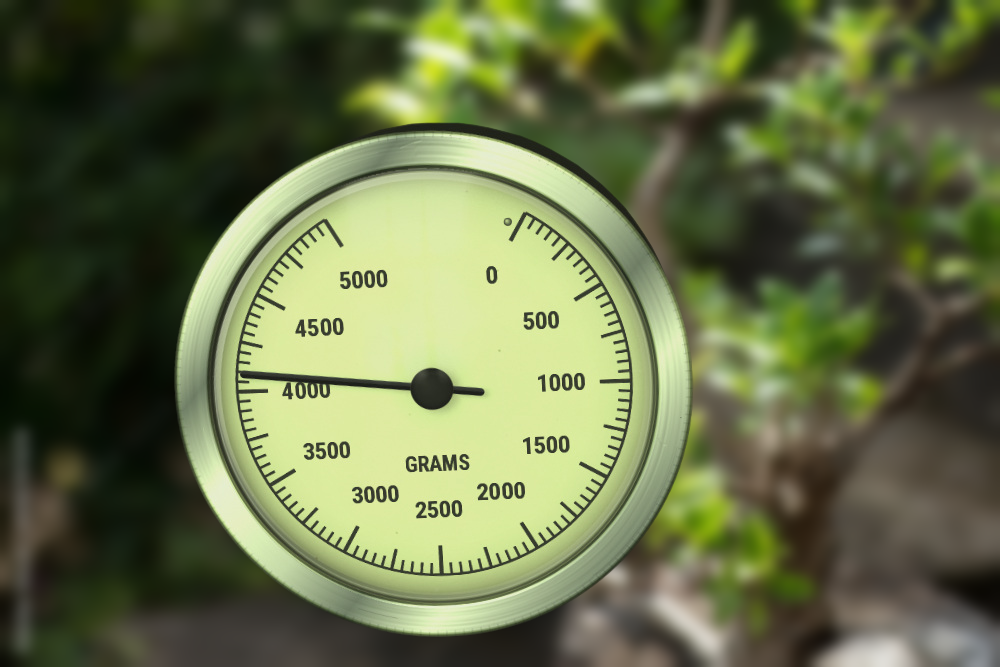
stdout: 4100 (g)
